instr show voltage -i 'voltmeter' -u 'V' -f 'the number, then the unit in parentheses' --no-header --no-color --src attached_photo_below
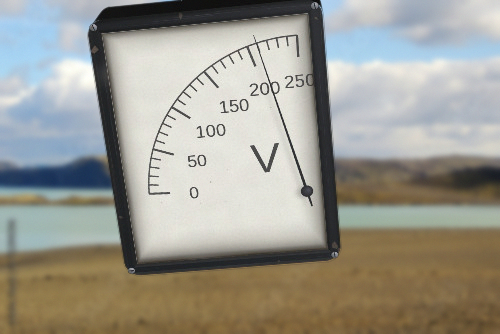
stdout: 210 (V)
